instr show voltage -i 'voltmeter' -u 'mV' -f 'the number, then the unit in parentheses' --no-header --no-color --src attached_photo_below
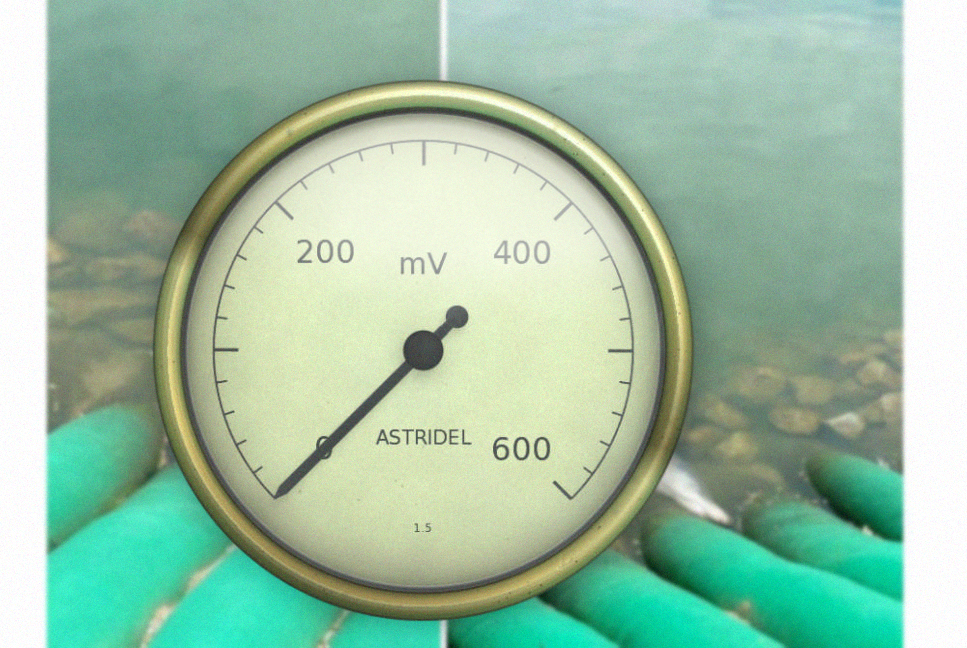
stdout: 0 (mV)
